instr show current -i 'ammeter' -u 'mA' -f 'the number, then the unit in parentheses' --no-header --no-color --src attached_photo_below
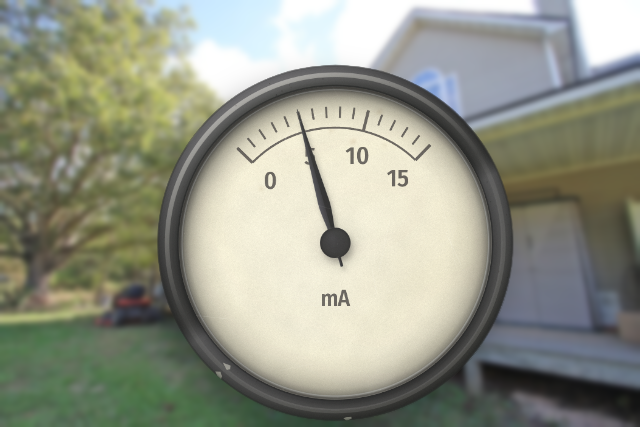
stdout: 5 (mA)
